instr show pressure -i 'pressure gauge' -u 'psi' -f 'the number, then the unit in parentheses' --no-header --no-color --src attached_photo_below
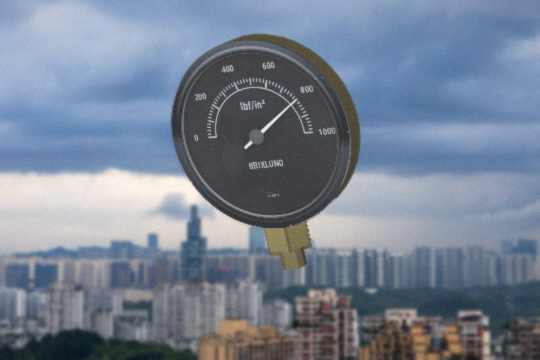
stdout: 800 (psi)
